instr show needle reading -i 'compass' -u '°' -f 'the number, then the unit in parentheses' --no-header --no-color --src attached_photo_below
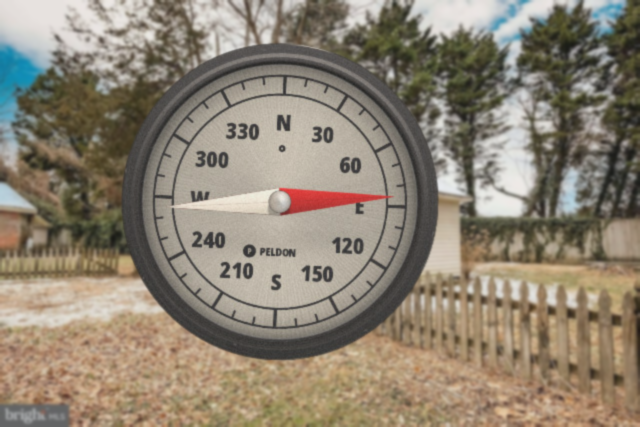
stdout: 85 (°)
